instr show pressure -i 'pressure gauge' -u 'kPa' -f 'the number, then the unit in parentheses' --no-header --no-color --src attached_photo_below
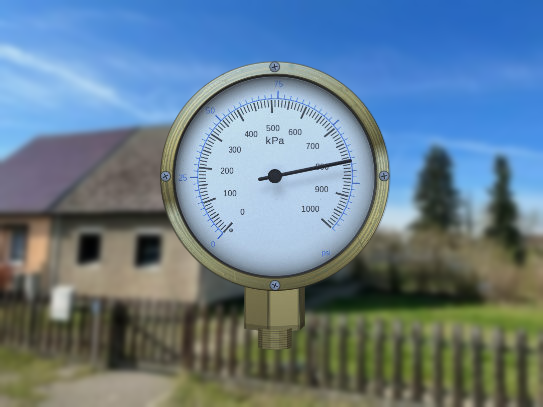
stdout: 800 (kPa)
